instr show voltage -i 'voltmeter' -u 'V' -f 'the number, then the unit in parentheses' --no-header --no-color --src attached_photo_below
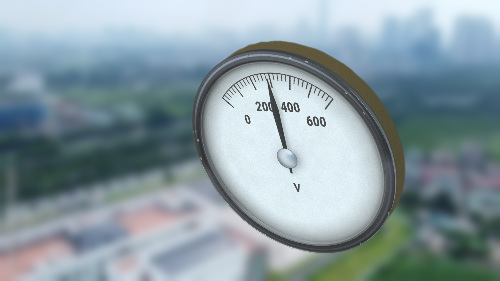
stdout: 300 (V)
